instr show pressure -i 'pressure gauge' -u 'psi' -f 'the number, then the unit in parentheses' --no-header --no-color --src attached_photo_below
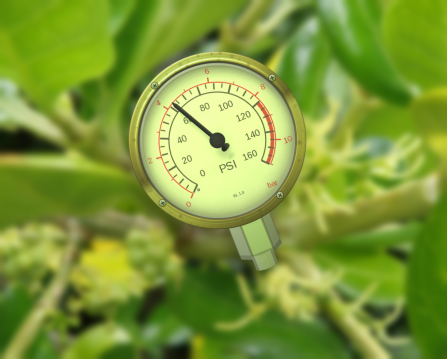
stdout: 62.5 (psi)
